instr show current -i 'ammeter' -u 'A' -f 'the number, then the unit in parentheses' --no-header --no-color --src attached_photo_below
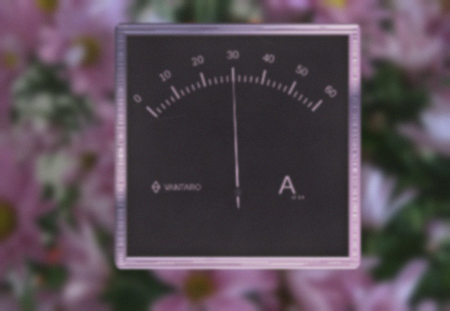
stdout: 30 (A)
